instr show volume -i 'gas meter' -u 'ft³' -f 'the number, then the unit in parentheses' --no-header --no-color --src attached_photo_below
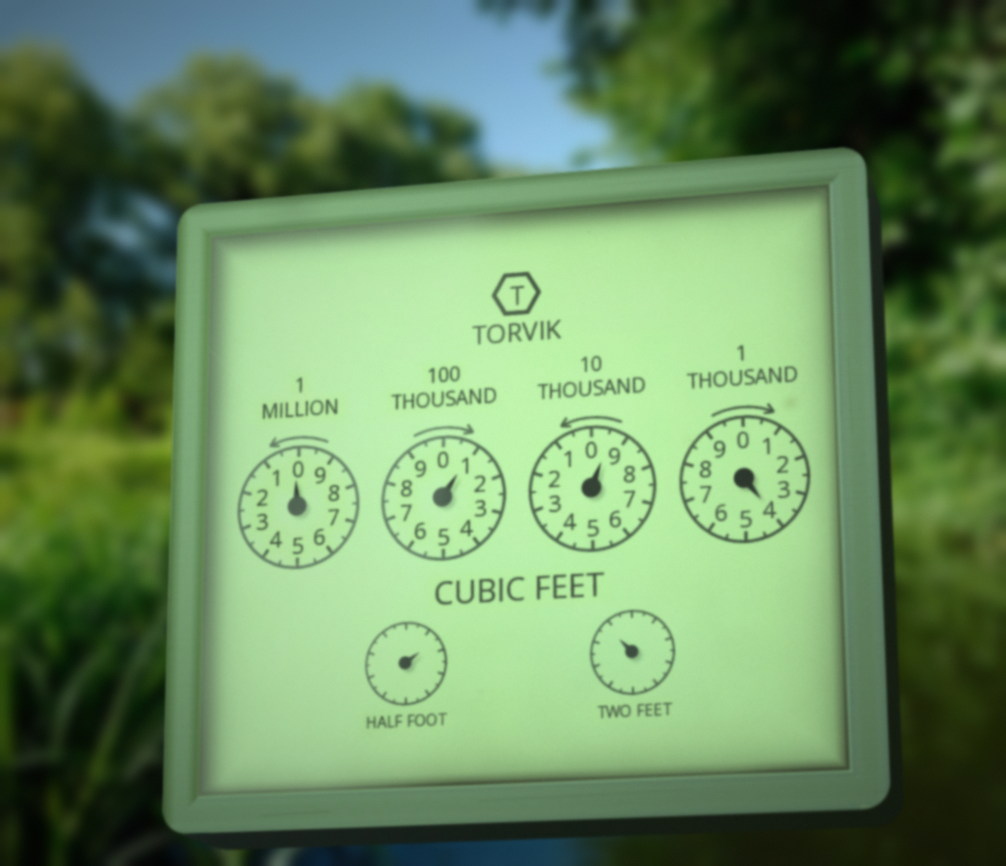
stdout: 9400 (ft³)
